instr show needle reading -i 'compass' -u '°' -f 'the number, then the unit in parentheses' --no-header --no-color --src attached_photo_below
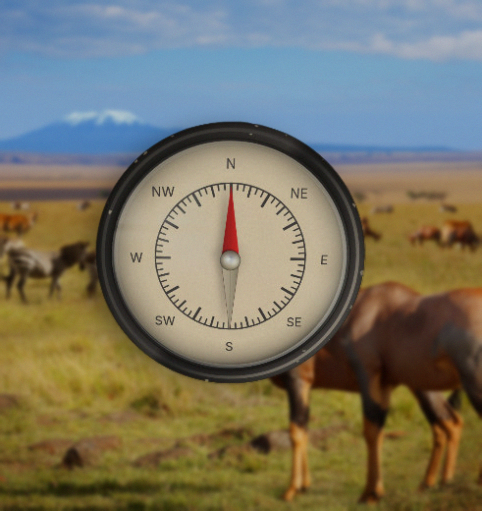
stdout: 0 (°)
